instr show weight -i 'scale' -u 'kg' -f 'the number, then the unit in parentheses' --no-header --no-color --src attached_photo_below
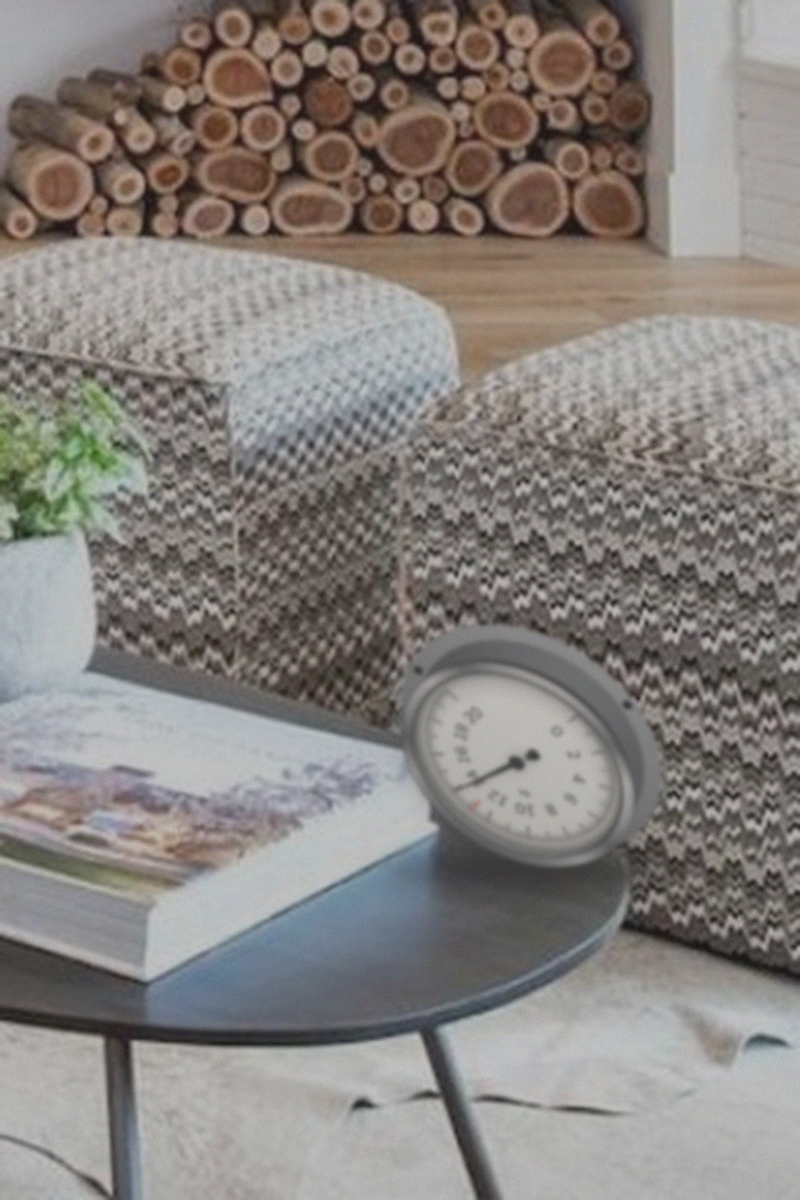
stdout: 14 (kg)
